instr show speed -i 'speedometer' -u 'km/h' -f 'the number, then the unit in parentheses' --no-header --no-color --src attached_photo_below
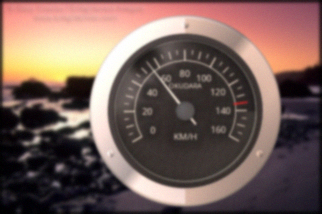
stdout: 55 (km/h)
